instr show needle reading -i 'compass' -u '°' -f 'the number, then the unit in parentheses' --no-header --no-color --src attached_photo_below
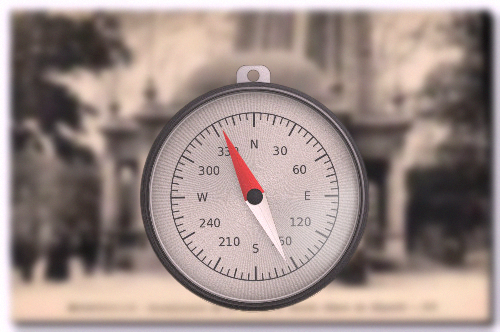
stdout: 335 (°)
